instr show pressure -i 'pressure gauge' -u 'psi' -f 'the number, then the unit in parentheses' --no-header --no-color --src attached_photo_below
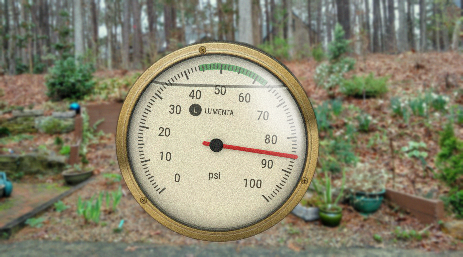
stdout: 85 (psi)
